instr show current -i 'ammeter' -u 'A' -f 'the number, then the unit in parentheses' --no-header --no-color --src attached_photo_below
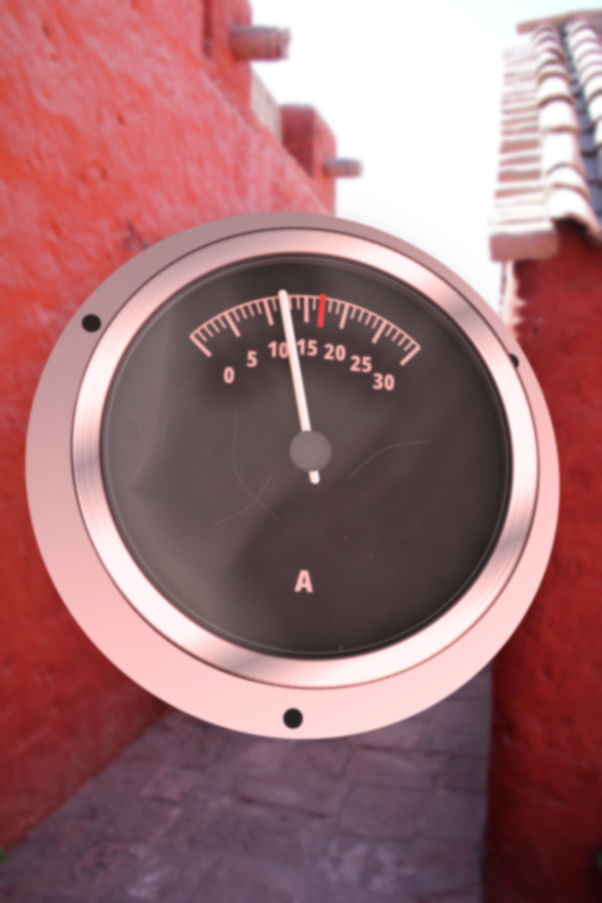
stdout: 12 (A)
